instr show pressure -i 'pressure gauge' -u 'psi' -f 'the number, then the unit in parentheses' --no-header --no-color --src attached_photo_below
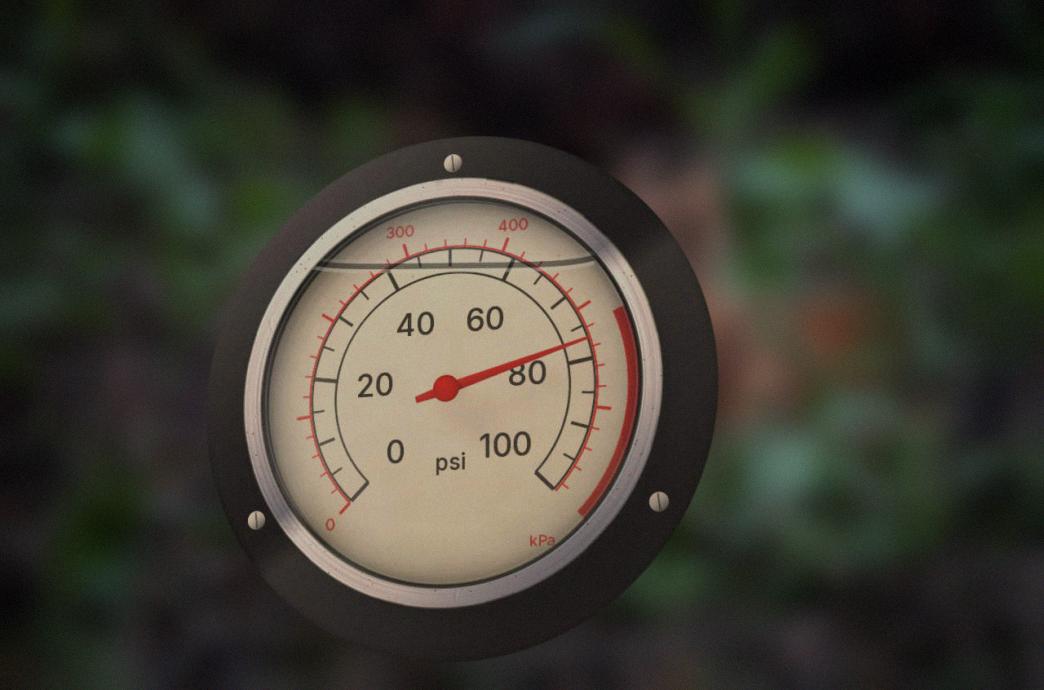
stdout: 77.5 (psi)
